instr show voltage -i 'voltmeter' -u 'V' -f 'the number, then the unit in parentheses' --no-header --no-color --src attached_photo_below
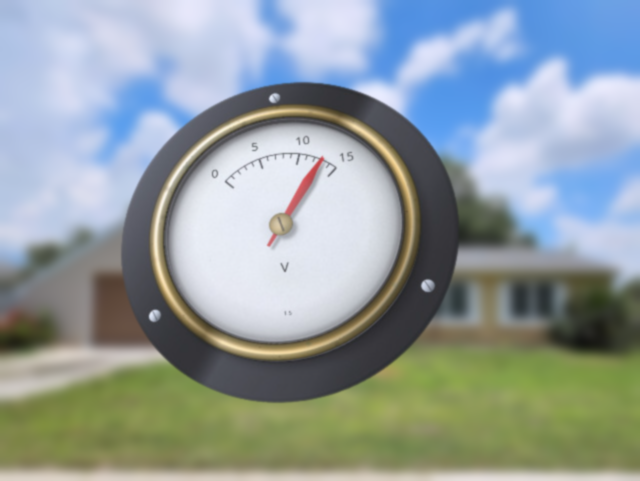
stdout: 13 (V)
